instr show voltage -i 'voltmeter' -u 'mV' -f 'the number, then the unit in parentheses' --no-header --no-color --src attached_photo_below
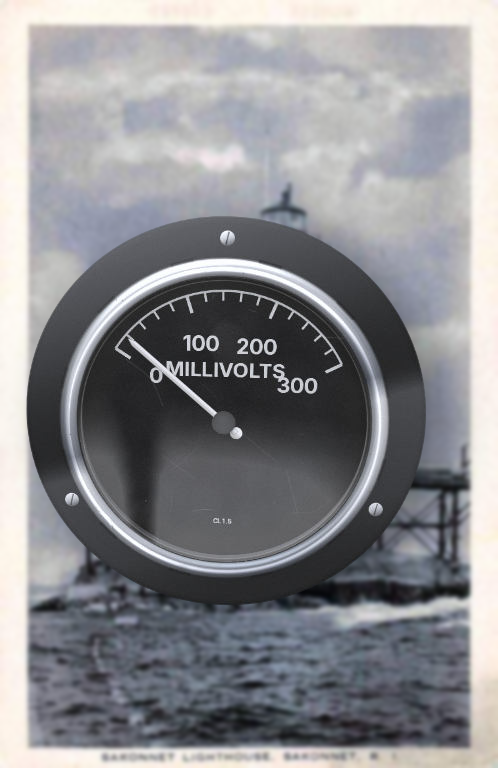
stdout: 20 (mV)
